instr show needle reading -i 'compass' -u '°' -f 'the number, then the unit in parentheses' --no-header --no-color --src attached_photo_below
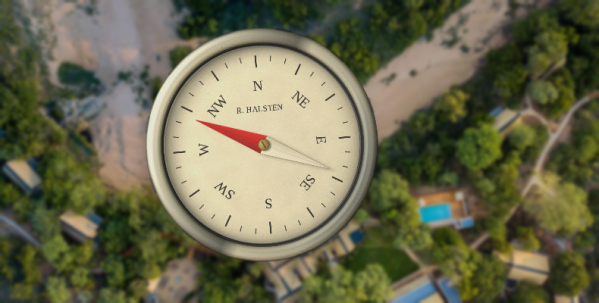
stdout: 295 (°)
